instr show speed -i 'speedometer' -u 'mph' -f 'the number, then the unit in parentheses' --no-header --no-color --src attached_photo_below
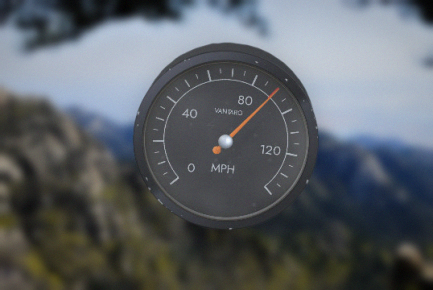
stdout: 90 (mph)
